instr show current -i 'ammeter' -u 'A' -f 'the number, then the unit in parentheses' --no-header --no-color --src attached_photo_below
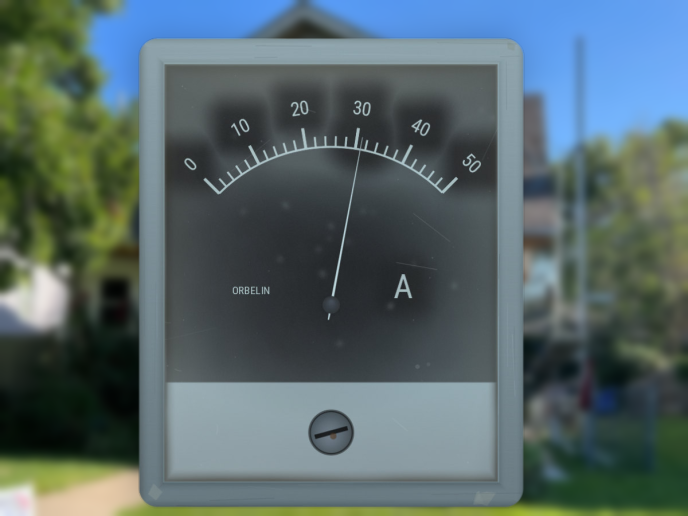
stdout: 31 (A)
